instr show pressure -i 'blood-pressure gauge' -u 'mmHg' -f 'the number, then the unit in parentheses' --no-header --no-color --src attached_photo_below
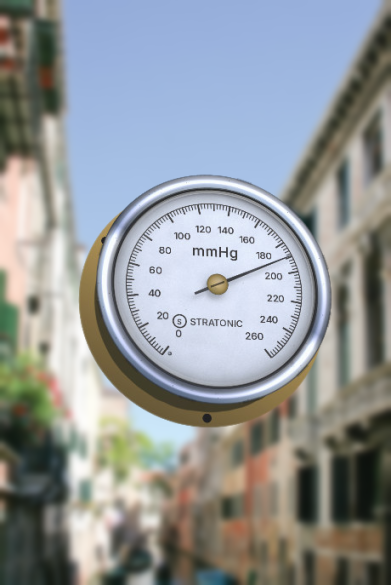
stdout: 190 (mmHg)
